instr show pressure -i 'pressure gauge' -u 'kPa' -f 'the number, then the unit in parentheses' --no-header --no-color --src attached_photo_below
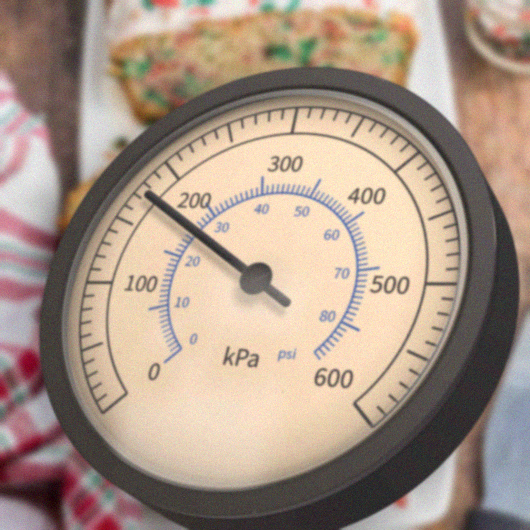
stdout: 175 (kPa)
